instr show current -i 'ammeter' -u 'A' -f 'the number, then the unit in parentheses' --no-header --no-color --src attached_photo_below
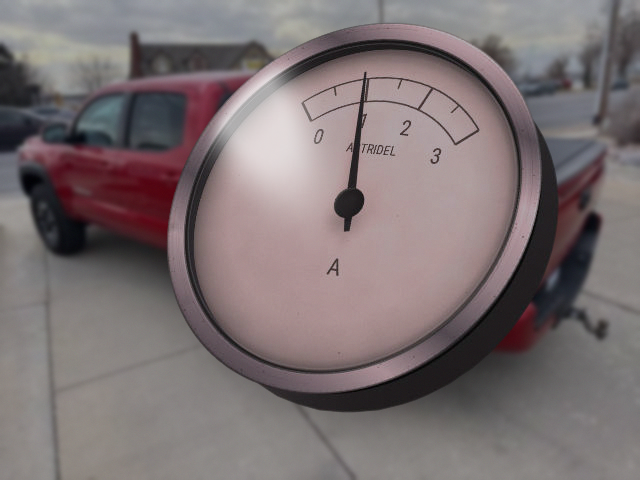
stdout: 1 (A)
